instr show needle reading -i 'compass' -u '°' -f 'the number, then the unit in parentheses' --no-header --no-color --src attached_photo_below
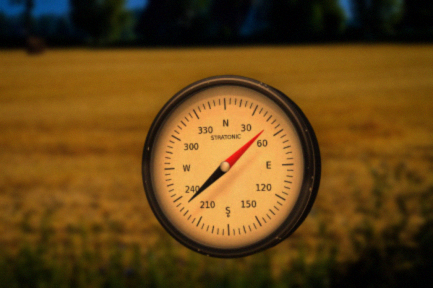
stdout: 50 (°)
